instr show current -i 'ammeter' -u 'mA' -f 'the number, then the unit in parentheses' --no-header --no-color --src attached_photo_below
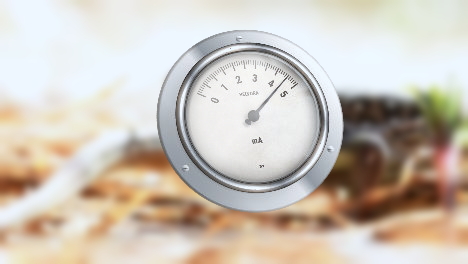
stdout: 4.5 (mA)
